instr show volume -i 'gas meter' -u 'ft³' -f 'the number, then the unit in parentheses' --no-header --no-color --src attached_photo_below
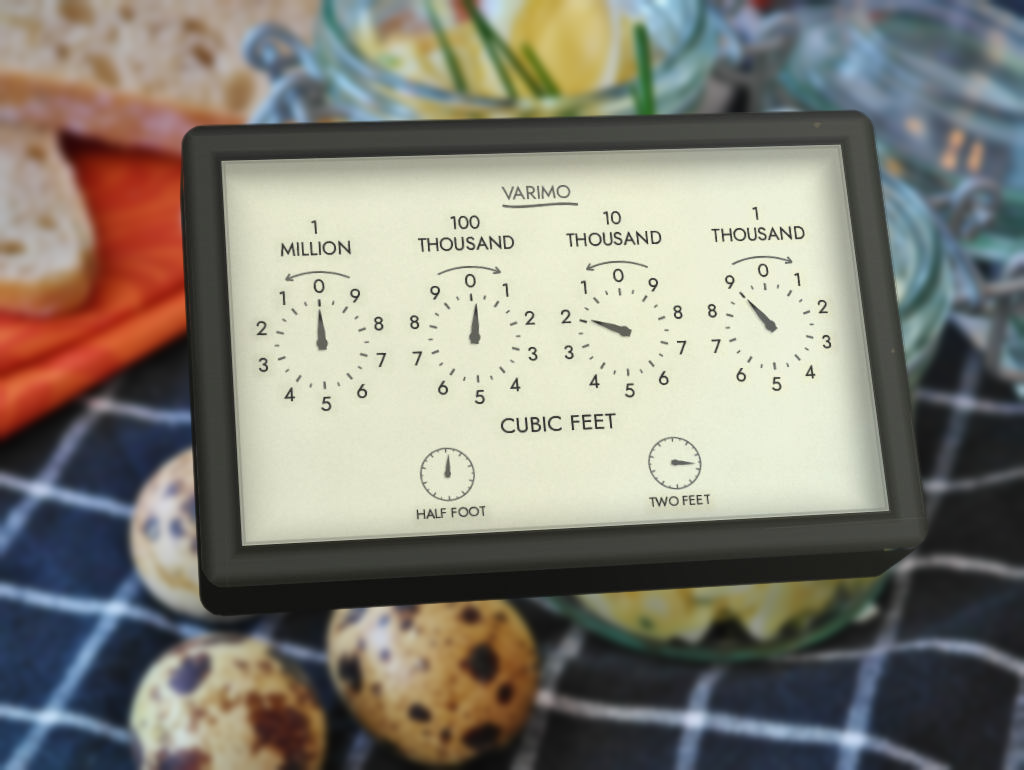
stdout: 1900 (ft³)
